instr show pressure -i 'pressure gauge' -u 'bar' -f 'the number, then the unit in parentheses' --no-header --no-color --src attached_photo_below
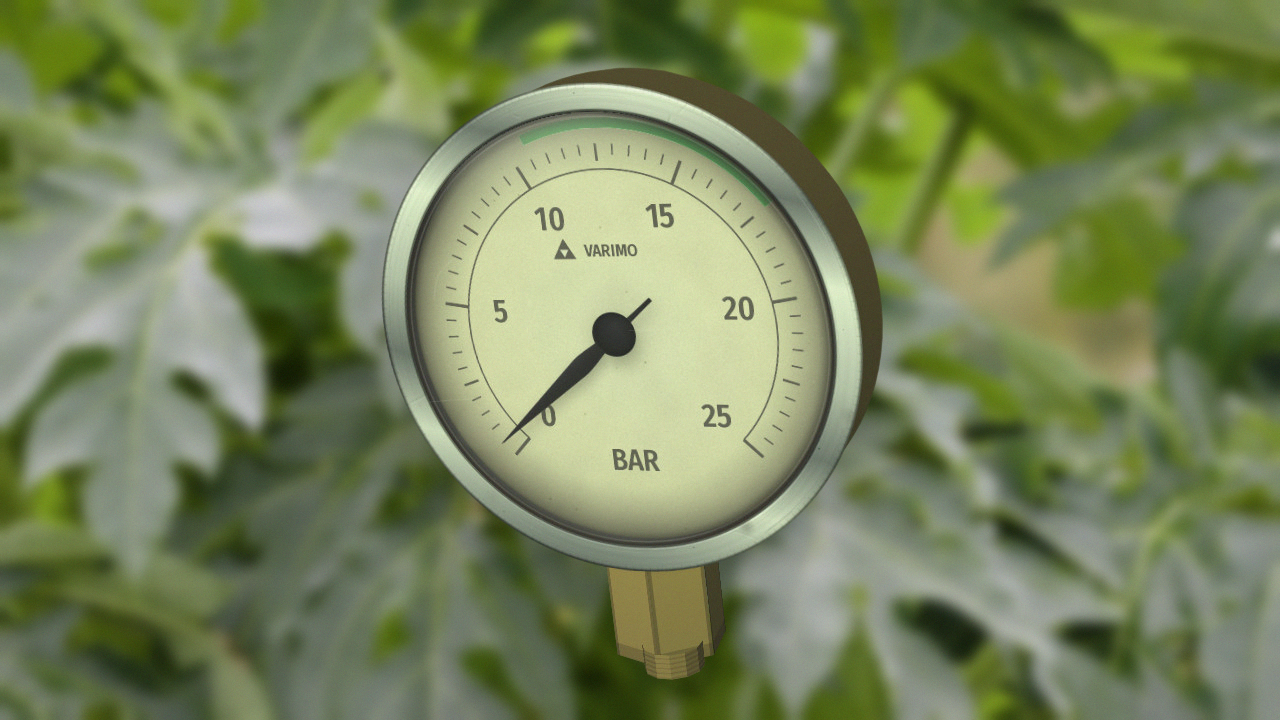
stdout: 0.5 (bar)
